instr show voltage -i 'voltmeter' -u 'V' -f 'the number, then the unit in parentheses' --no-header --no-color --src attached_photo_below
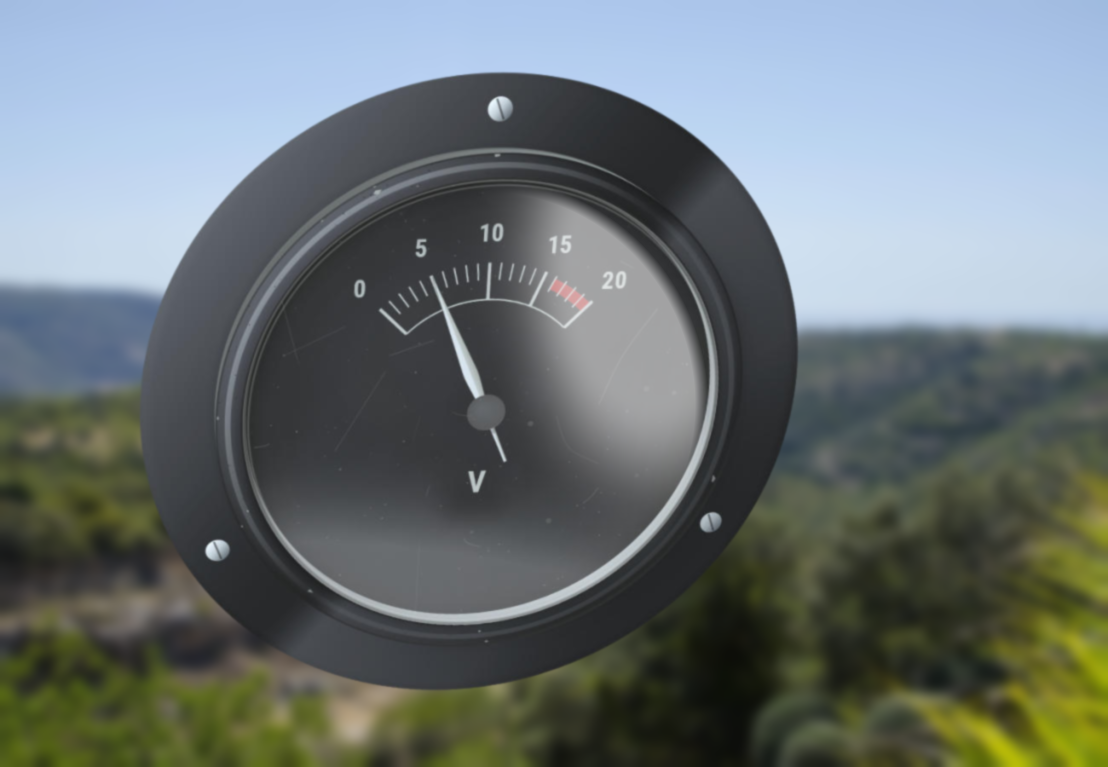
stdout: 5 (V)
